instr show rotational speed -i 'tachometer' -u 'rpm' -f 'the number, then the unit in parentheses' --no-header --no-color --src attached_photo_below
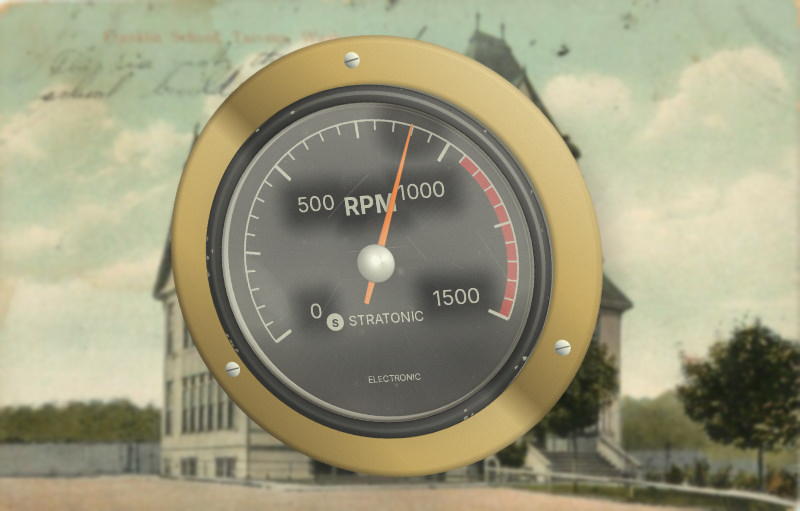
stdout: 900 (rpm)
